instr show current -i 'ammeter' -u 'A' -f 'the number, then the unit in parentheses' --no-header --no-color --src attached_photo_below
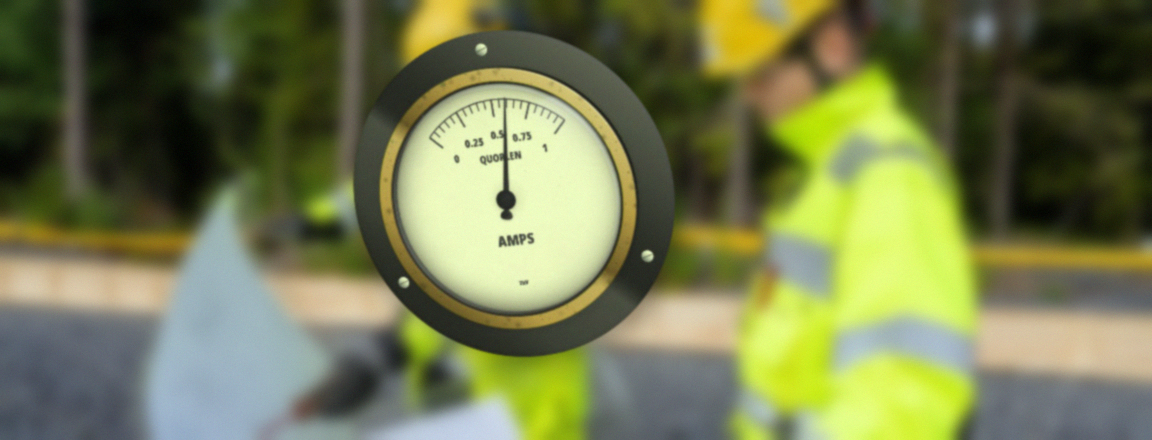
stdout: 0.6 (A)
